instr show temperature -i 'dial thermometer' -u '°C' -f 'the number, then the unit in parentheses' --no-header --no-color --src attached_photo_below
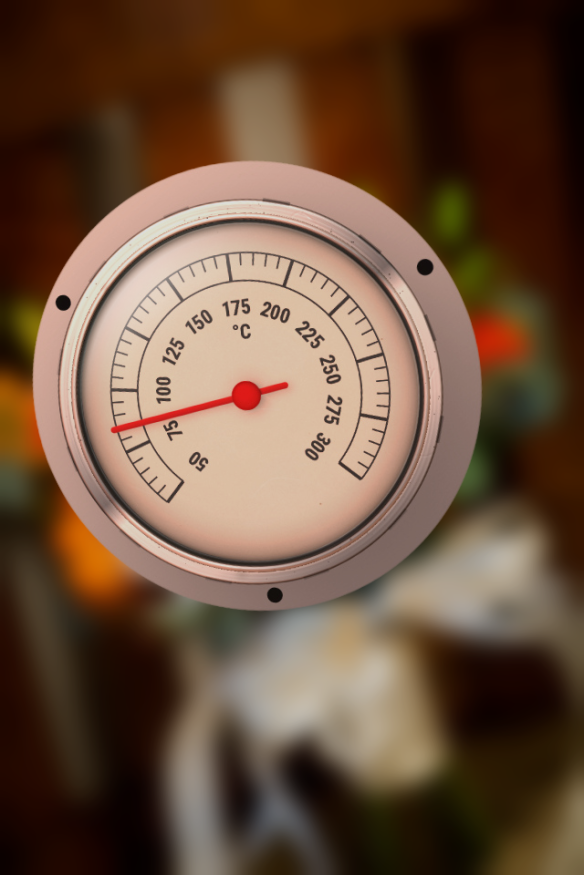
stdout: 85 (°C)
